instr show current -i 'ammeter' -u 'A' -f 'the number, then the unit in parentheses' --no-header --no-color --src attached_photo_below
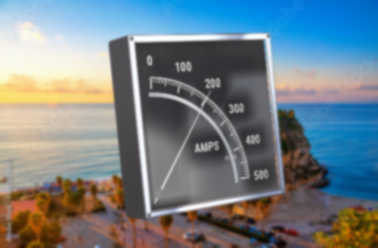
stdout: 200 (A)
